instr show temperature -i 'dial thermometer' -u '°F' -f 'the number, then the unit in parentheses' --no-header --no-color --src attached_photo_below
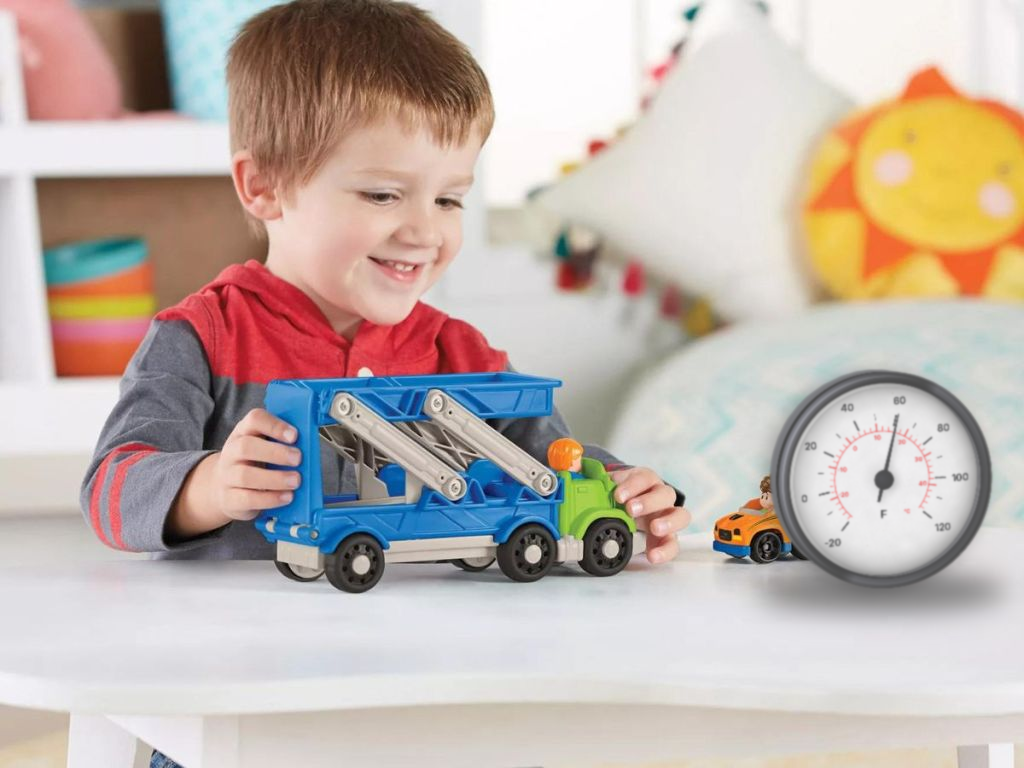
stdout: 60 (°F)
